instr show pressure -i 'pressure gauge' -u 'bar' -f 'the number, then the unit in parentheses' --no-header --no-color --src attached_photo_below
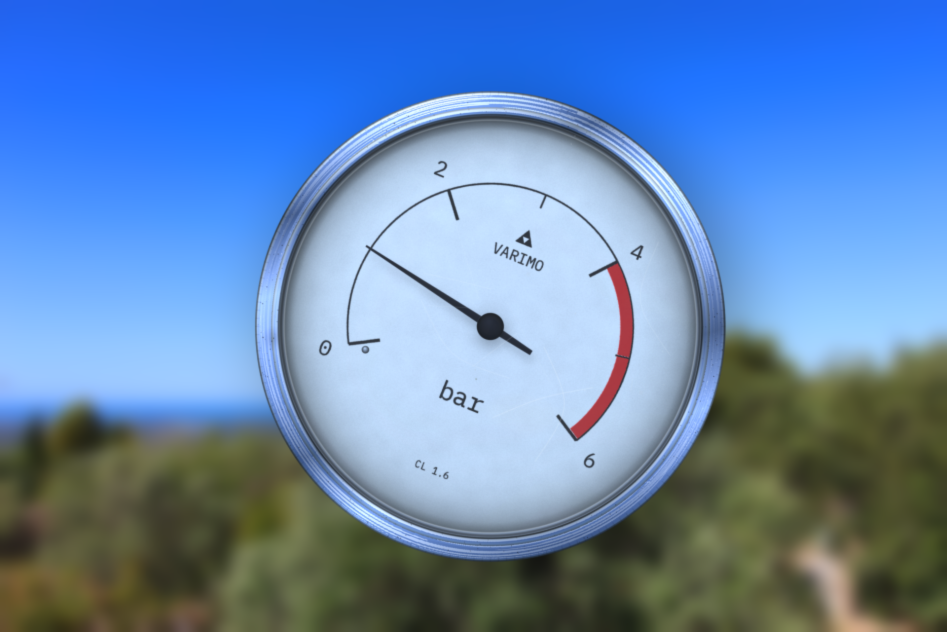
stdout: 1 (bar)
